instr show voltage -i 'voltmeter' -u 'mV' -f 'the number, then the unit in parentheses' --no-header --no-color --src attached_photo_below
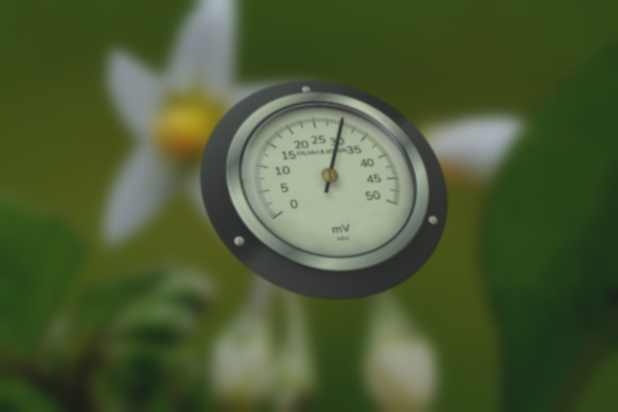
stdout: 30 (mV)
